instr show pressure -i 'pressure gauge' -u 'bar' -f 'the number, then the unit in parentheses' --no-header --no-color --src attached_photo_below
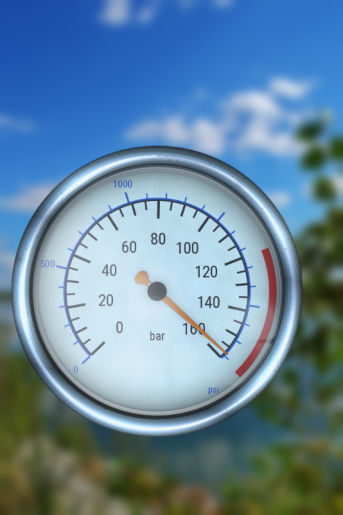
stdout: 157.5 (bar)
